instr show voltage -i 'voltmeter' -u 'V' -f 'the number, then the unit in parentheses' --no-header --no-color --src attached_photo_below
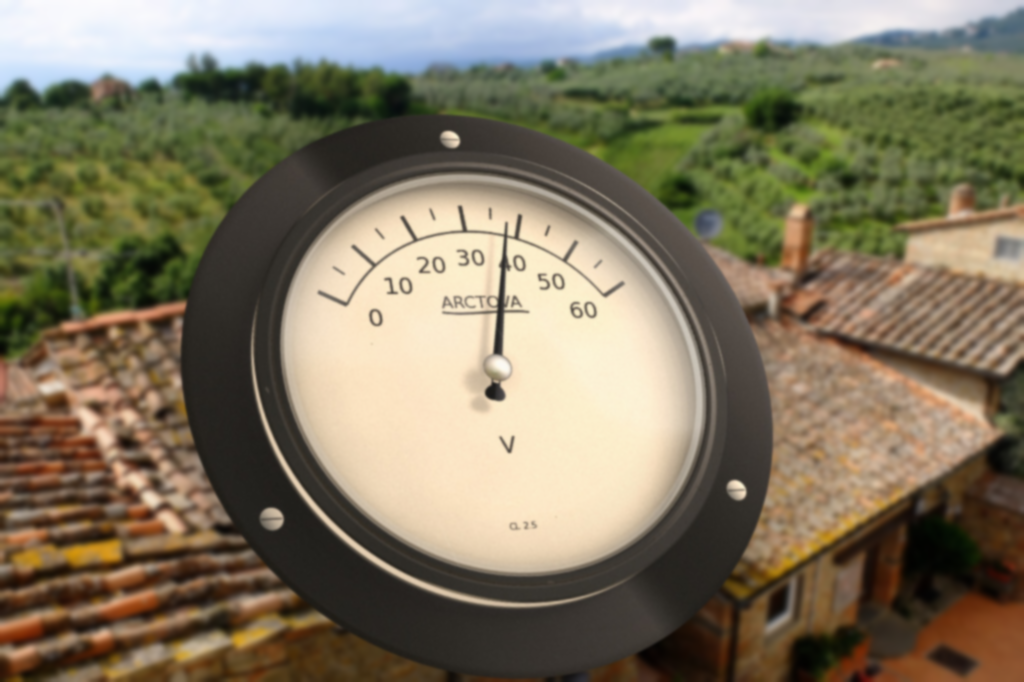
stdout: 37.5 (V)
